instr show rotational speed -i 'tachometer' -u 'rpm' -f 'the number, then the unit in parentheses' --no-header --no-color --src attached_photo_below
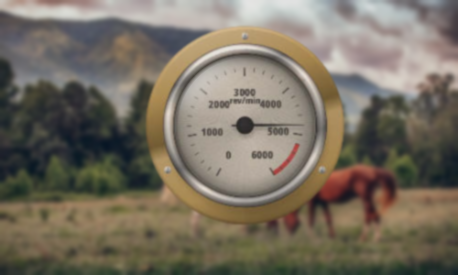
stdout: 4800 (rpm)
